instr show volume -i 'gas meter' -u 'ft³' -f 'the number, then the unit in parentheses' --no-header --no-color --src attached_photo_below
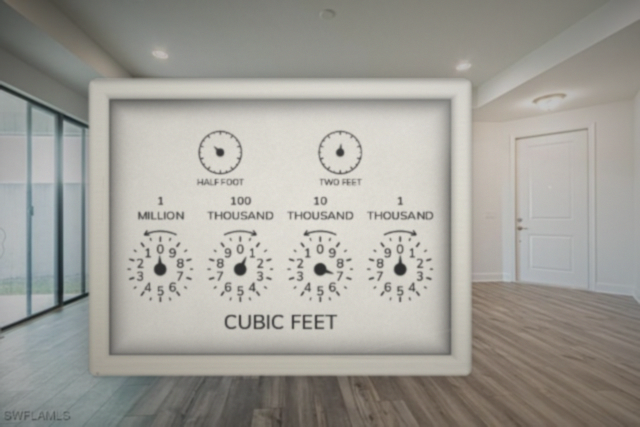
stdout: 7000 (ft³)
